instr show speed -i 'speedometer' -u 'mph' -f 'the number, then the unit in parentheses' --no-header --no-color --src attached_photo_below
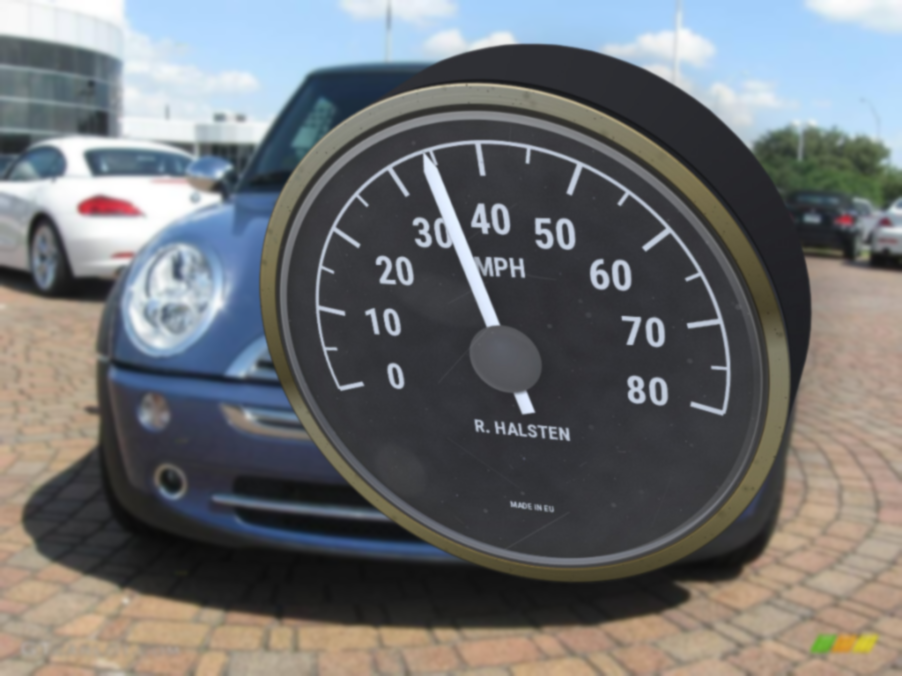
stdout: 35 (mph)
